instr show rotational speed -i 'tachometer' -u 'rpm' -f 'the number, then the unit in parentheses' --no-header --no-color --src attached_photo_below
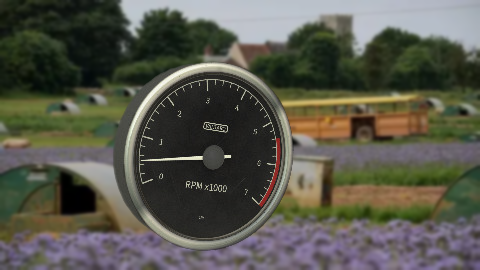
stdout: 500 (rpm)
